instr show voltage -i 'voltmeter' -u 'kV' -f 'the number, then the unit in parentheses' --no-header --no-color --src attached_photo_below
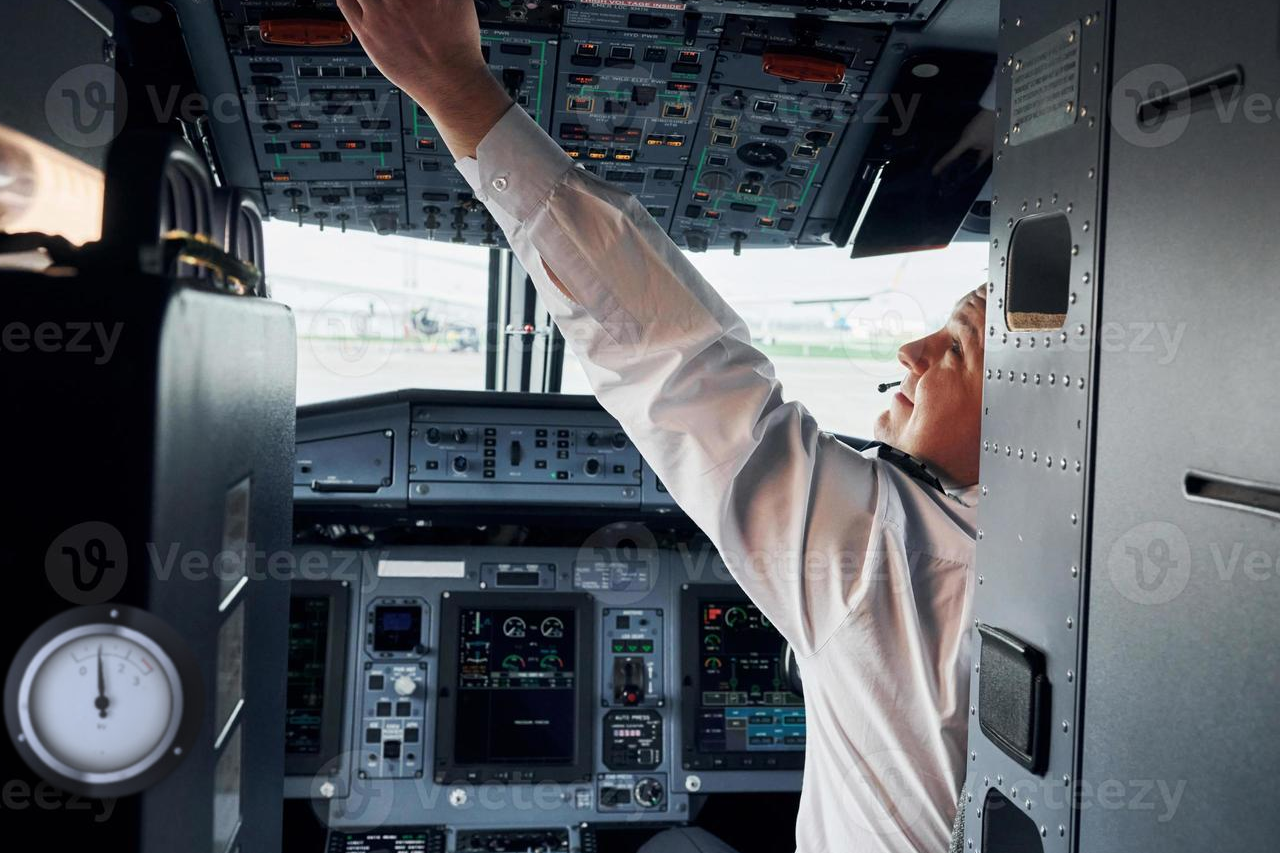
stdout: 1 (kV)
